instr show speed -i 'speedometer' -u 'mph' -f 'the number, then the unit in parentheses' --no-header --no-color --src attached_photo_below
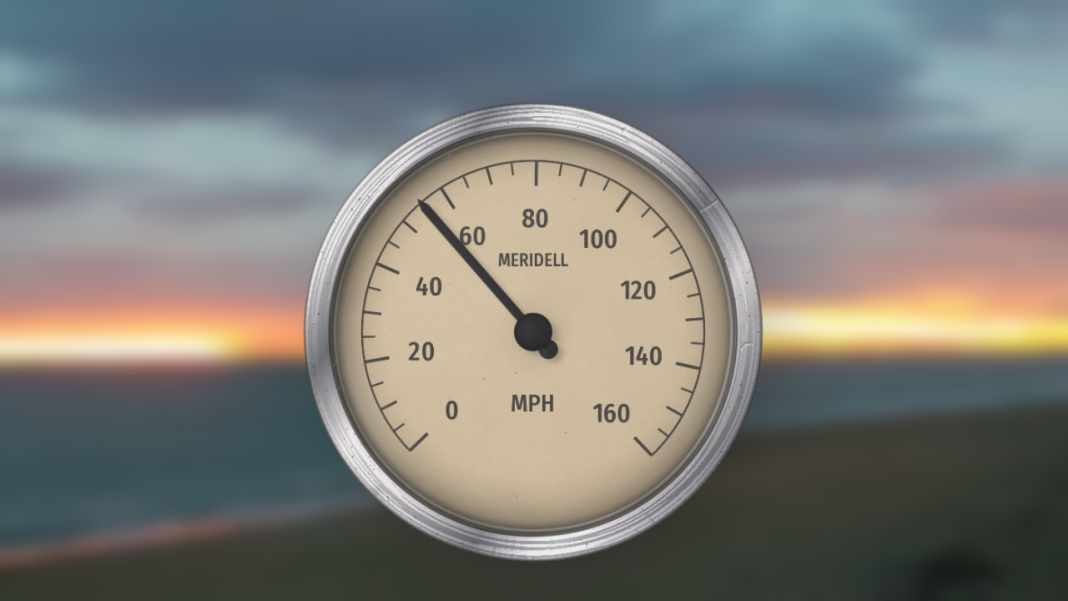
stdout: 55 (mph)
